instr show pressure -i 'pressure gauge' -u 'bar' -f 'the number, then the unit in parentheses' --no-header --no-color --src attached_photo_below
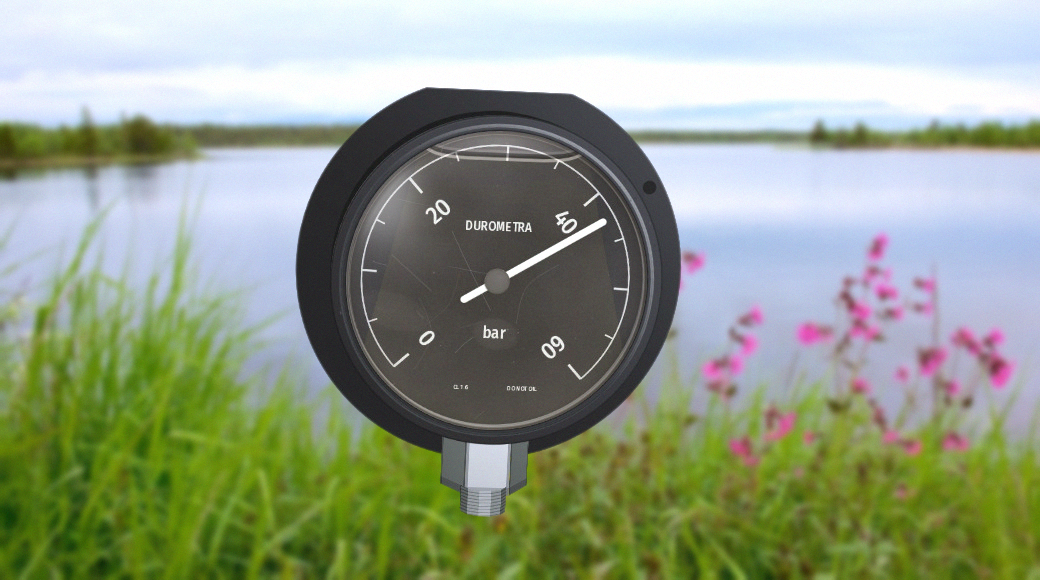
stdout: 42.5 (bar)
